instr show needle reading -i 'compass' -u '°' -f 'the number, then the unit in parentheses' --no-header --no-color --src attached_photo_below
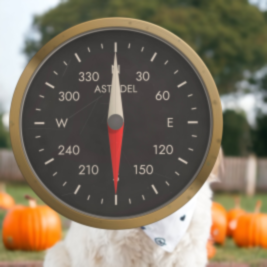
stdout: 180 (°)
